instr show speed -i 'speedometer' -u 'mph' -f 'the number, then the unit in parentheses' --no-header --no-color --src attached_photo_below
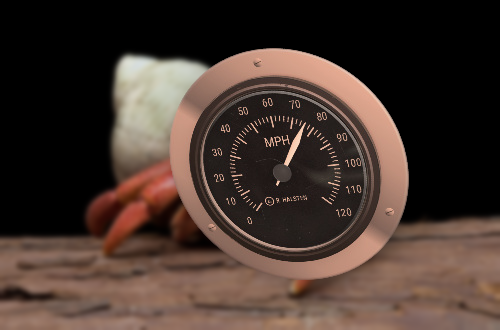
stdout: 76 (mph)
